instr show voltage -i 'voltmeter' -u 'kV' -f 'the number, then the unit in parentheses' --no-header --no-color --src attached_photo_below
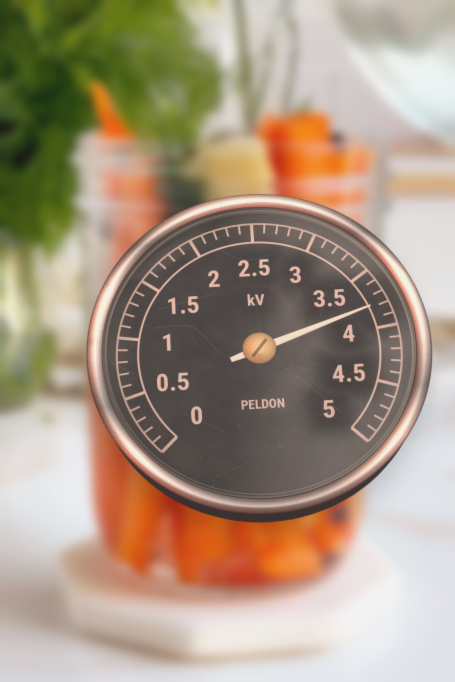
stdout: 3.8 (kV)
